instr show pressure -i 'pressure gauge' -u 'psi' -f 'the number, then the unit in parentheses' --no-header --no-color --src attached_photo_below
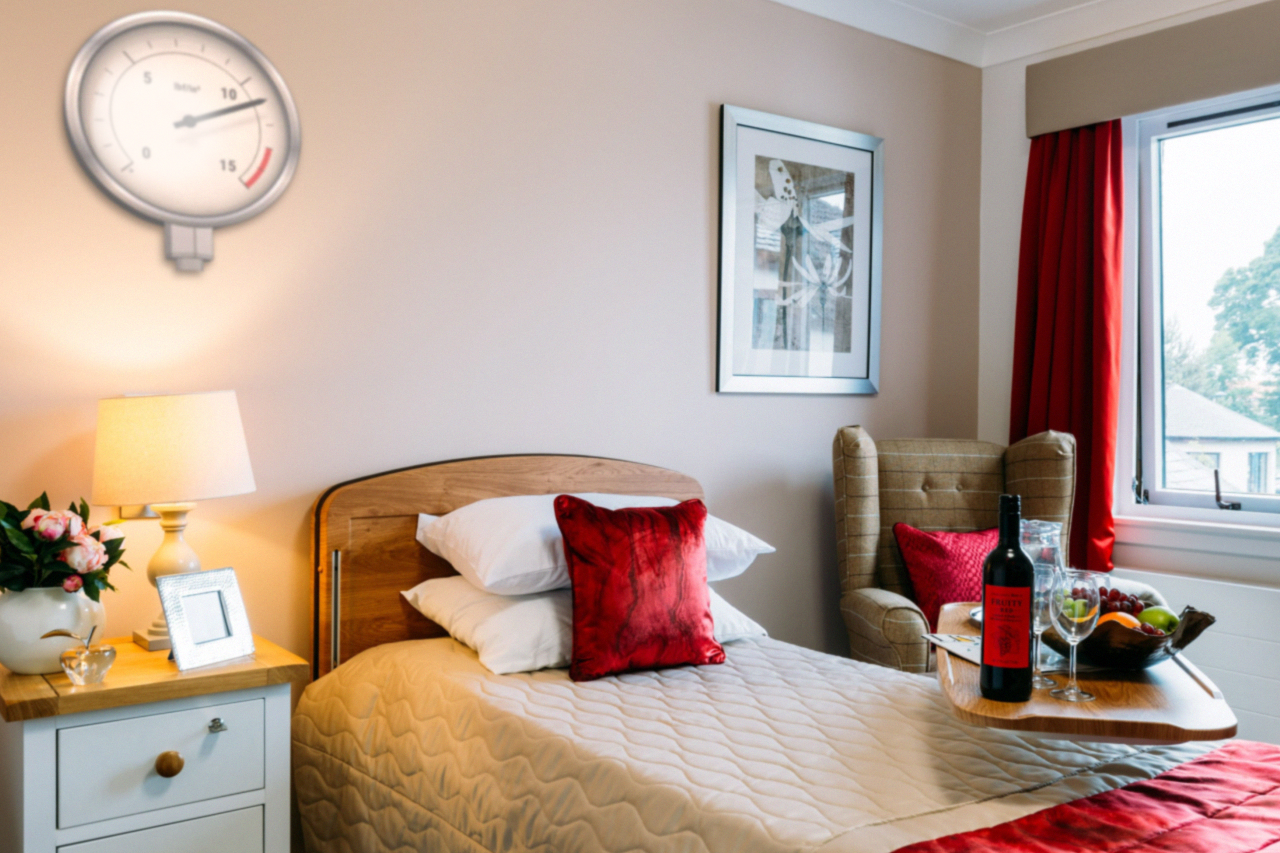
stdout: 11 (psi)
